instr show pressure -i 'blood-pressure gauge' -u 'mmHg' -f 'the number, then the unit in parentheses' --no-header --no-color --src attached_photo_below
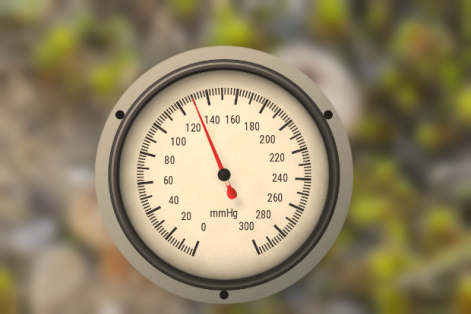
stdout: 130 (mmHg)
